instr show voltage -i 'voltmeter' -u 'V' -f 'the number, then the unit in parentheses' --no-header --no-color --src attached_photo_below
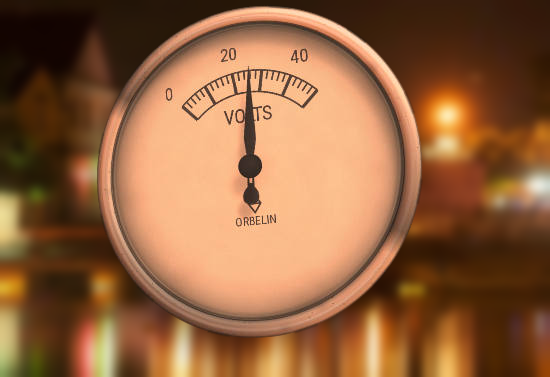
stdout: 26 (V)
